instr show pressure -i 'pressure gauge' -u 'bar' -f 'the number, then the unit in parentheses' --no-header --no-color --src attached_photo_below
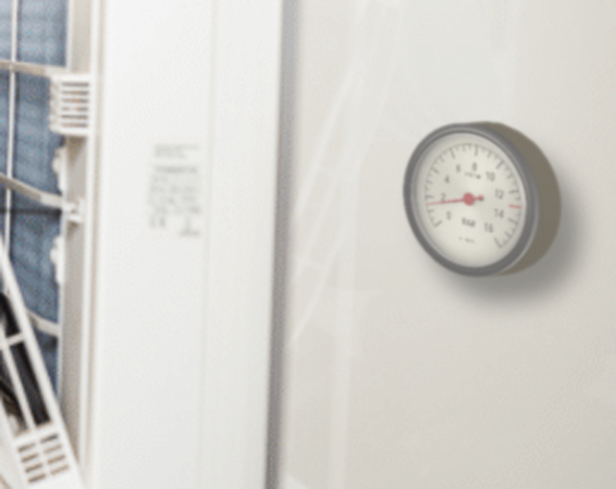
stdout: 1.5 (bar)
